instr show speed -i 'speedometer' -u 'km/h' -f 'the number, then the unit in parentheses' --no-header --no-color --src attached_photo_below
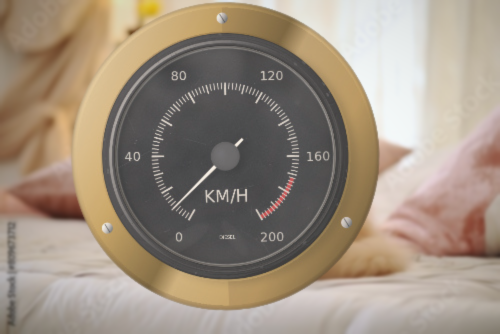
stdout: 10 (km/h)
